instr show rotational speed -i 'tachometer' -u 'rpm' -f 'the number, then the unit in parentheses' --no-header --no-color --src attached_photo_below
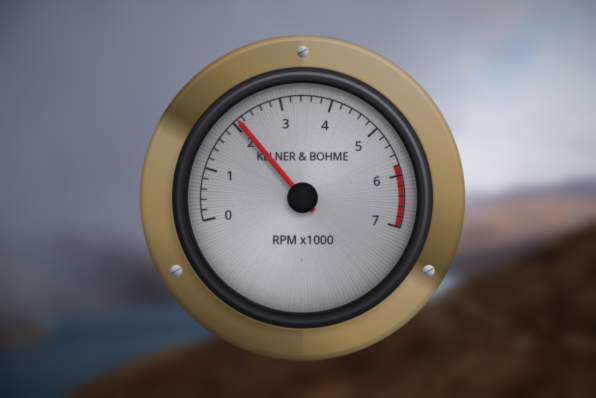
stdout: 2100 (rpm)
